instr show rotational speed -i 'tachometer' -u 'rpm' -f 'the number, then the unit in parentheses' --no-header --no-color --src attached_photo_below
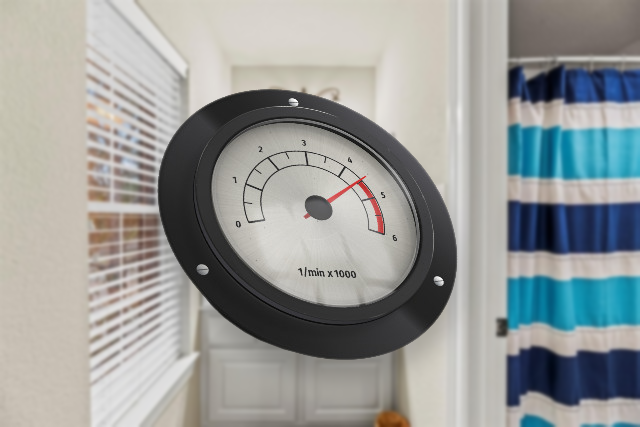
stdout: 4500 (rpm)
